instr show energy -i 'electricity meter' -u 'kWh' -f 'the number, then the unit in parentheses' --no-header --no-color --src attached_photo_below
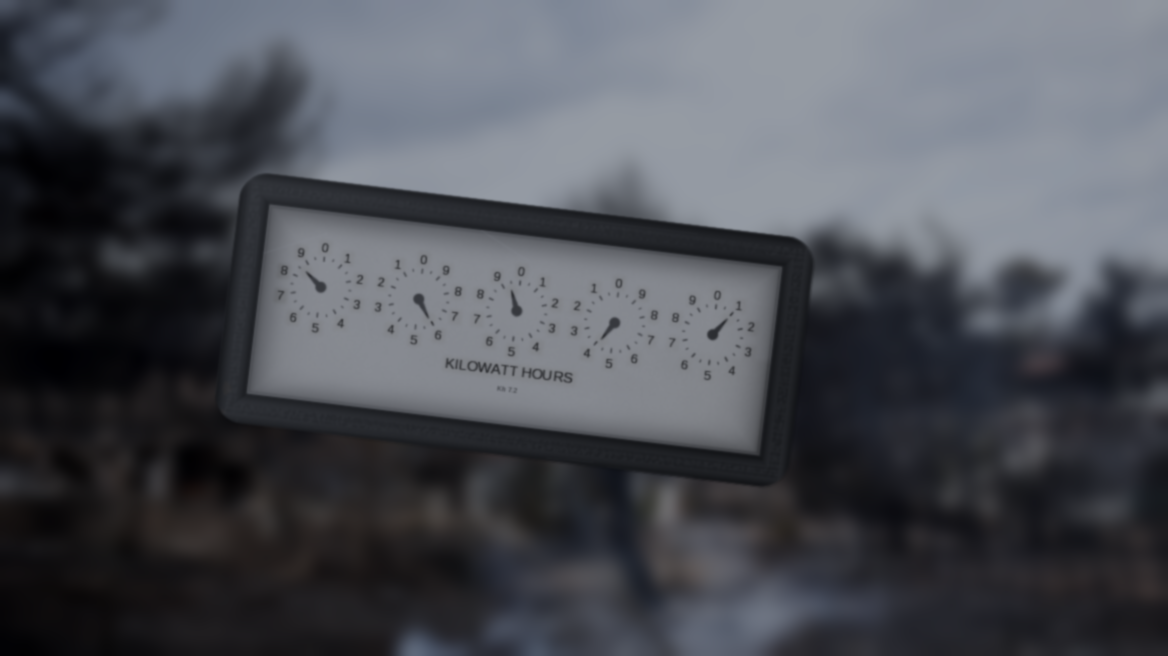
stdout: 85941 (kWh)
